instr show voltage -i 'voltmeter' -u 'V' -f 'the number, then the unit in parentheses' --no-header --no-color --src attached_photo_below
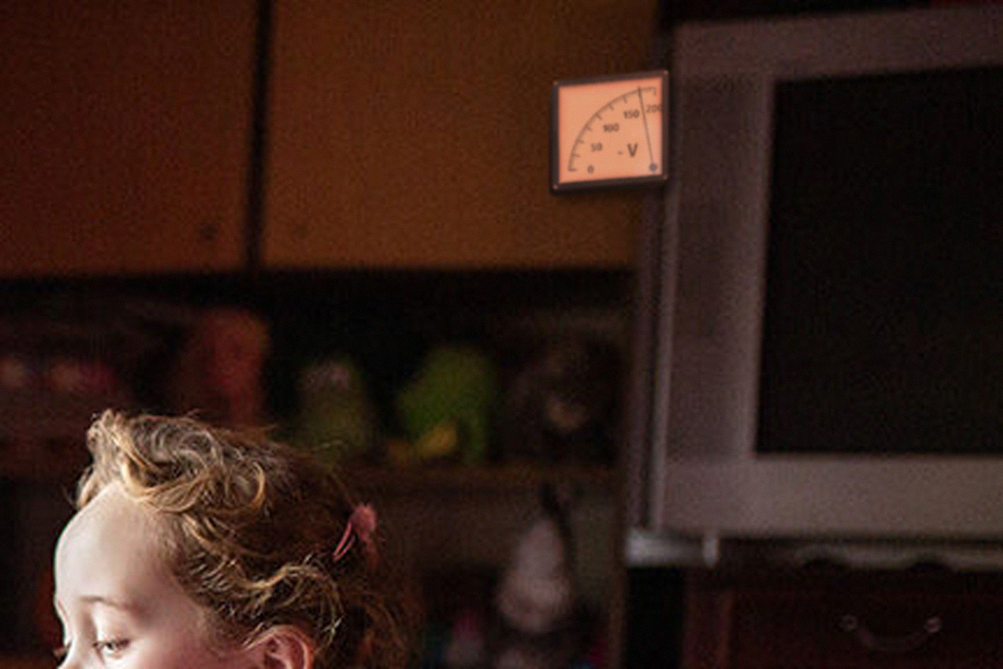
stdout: 175 (V)
